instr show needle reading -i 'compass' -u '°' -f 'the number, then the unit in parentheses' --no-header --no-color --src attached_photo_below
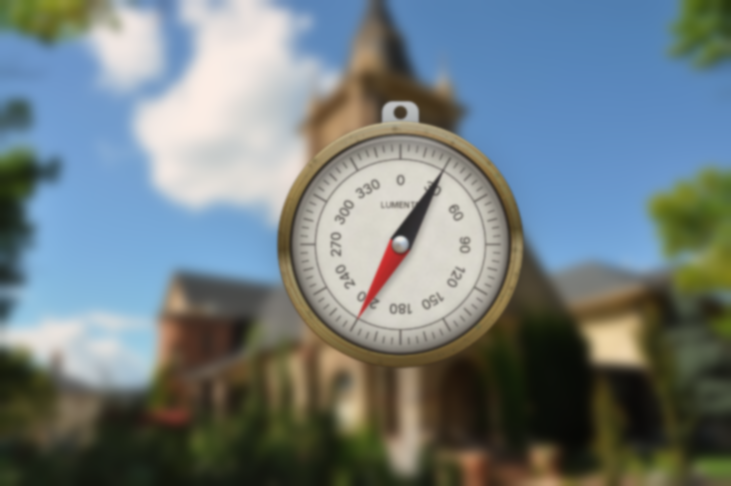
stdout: 210 (°)
